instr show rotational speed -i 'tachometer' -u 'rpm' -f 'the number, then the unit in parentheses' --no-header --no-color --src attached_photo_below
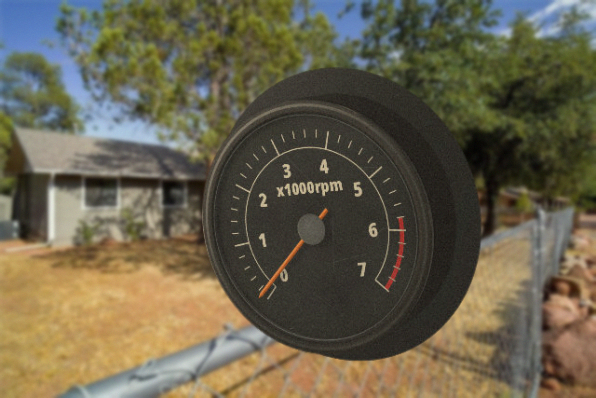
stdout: 100 (rpm)
